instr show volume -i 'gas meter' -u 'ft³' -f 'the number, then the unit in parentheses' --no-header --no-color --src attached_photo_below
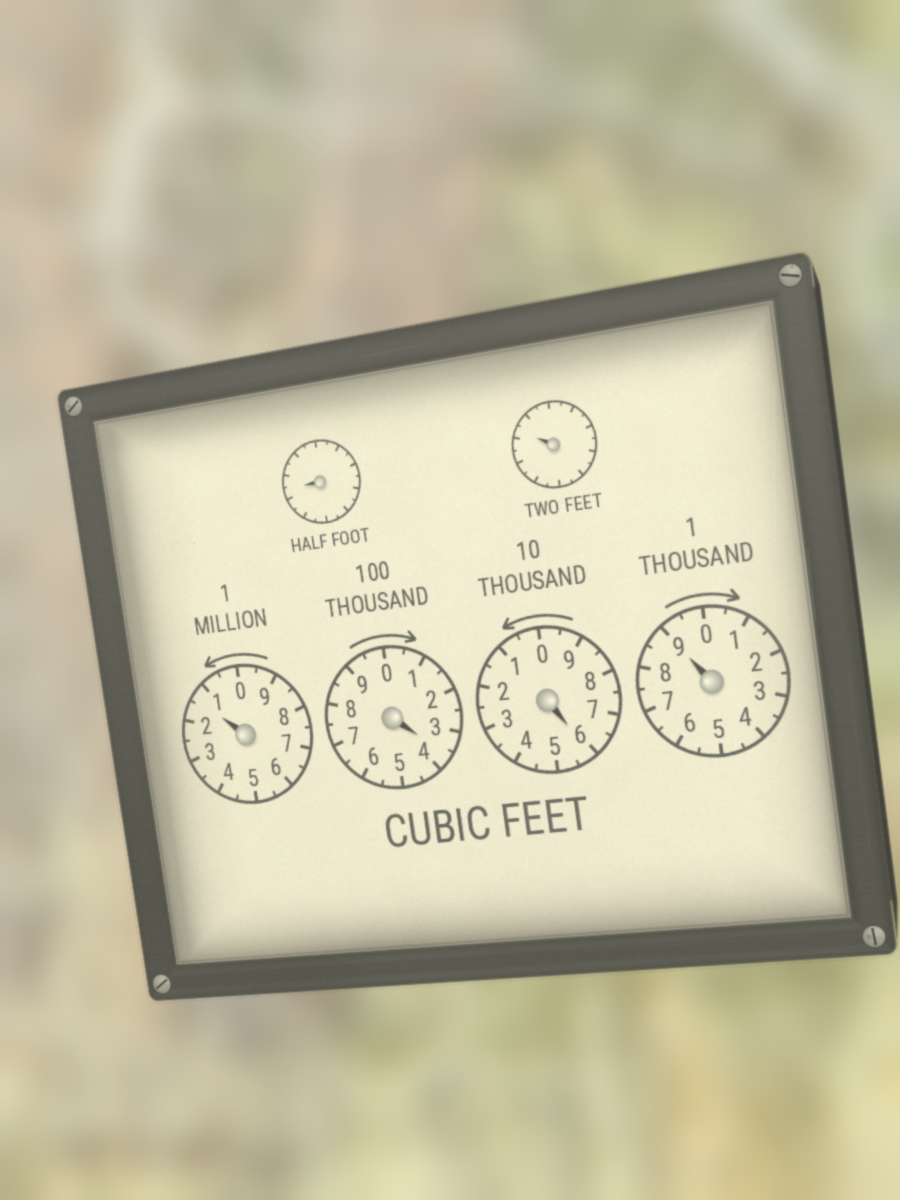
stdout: 135900 (ft³)
